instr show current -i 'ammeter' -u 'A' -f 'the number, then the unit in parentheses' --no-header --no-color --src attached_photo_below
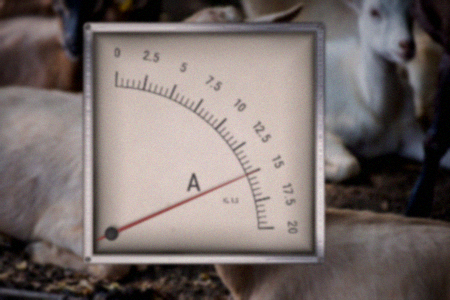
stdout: 15 (A)
